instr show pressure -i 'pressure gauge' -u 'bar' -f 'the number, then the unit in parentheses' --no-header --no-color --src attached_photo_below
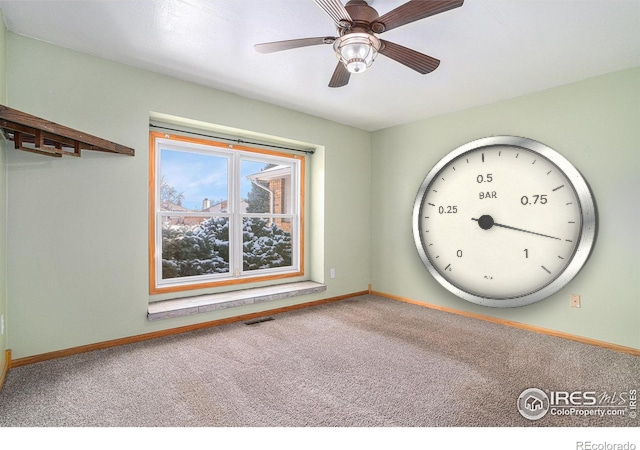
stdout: 0.9 (bar)
